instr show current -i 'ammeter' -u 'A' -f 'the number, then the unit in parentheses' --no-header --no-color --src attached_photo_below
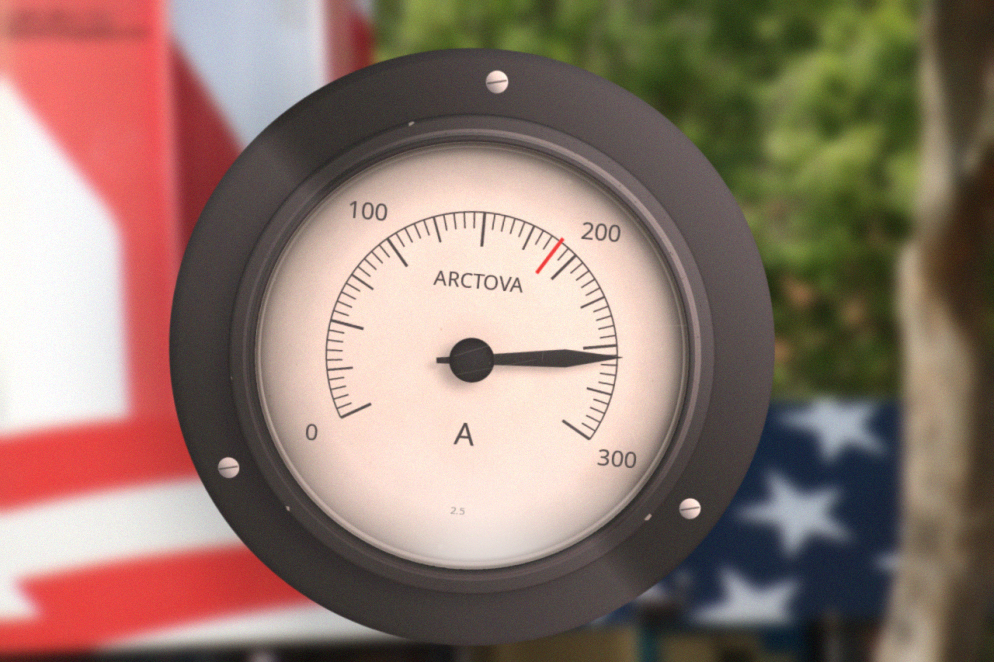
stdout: 255 (A)
